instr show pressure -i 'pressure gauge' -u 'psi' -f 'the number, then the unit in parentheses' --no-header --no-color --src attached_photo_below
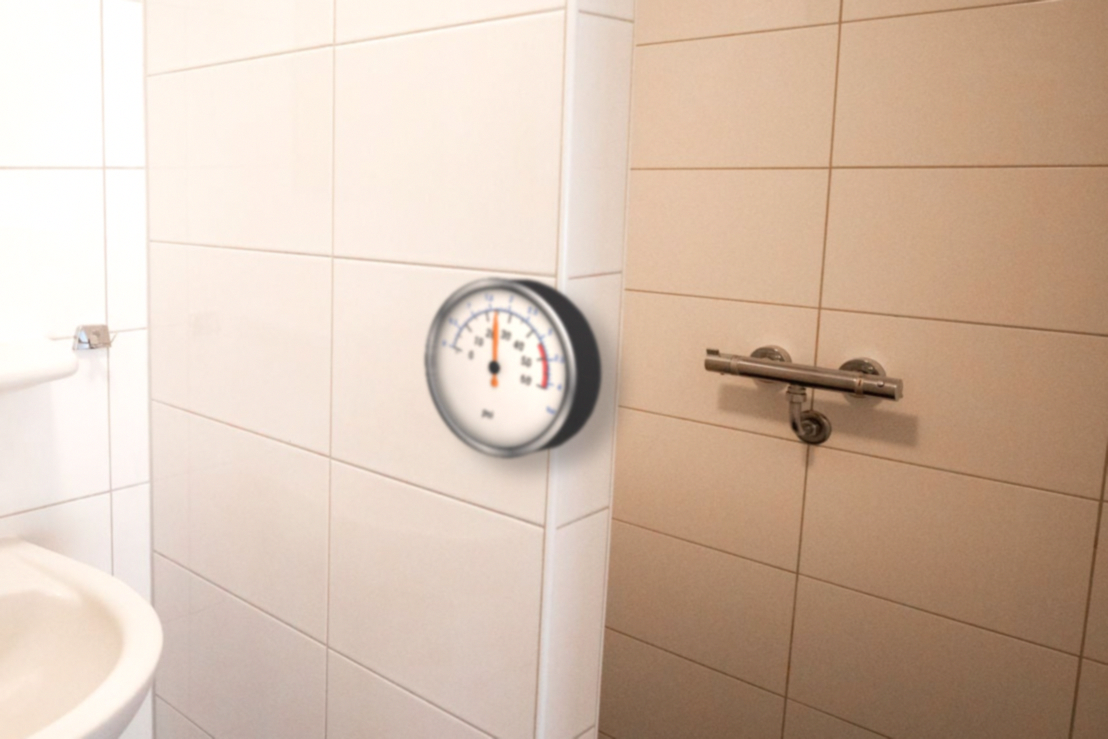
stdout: 25 (psi)
